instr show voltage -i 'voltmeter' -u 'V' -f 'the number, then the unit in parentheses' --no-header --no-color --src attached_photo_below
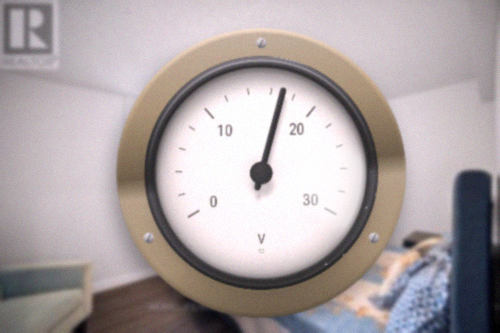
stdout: 17 (V)
